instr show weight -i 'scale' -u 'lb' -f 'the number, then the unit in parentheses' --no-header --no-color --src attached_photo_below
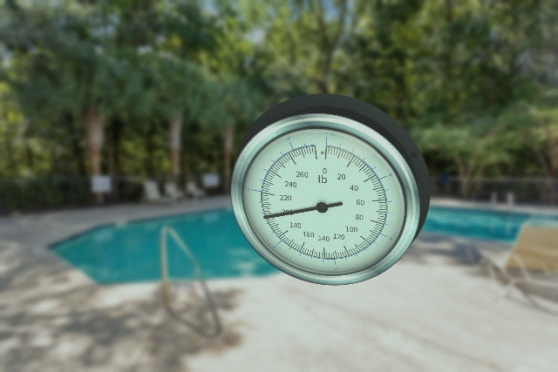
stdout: 200 (lb)
